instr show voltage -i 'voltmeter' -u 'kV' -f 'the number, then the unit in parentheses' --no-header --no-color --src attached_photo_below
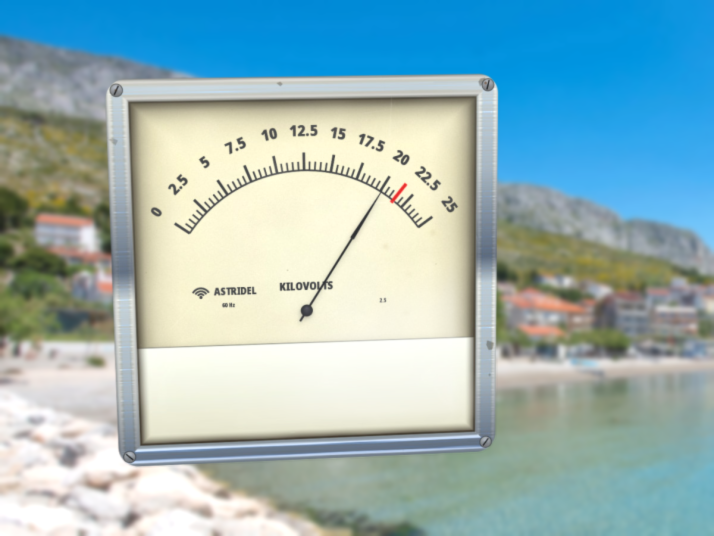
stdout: 20 (kV)
